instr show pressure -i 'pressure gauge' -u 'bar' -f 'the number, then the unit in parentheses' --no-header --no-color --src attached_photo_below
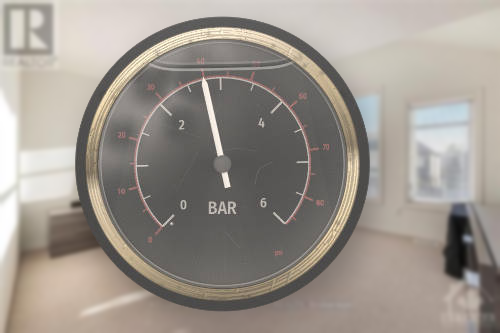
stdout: 2.75 (bar)
